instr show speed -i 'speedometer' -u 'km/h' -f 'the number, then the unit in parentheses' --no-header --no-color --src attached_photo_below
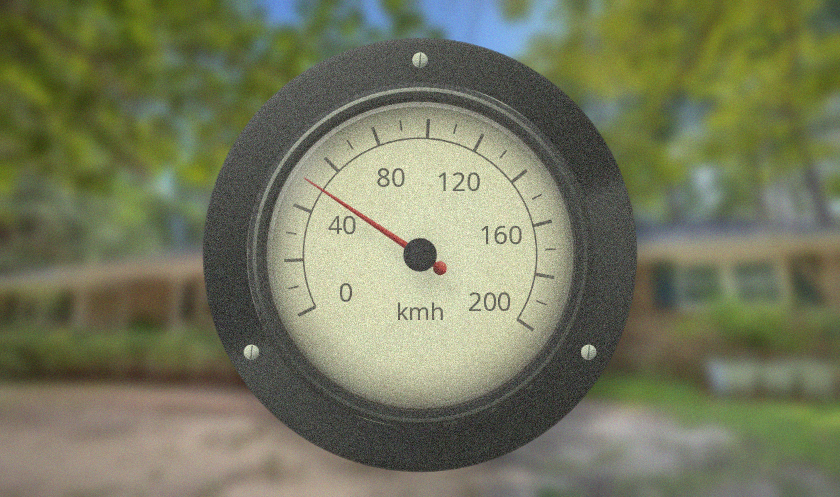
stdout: 50 (km/h)
